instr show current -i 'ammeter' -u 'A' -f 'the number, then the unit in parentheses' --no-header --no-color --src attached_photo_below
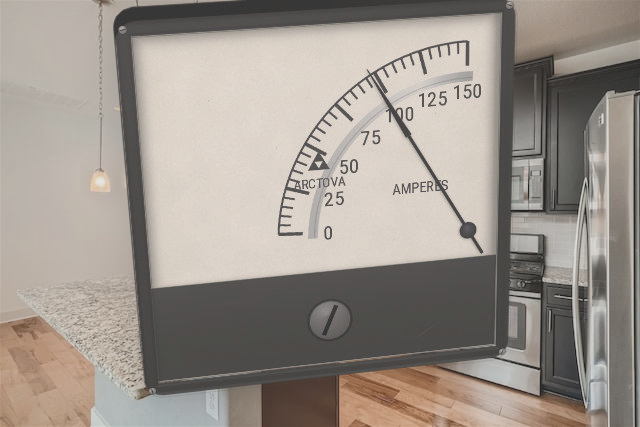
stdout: 97.5 (A)
